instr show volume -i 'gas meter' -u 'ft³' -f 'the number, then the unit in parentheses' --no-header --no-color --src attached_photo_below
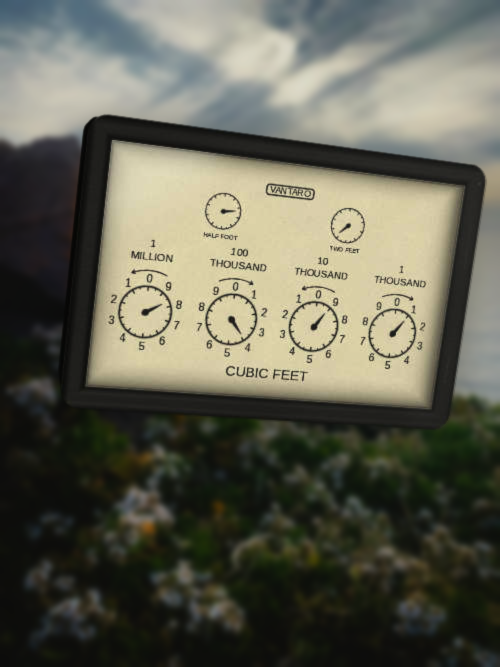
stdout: 839100 (ft³)
